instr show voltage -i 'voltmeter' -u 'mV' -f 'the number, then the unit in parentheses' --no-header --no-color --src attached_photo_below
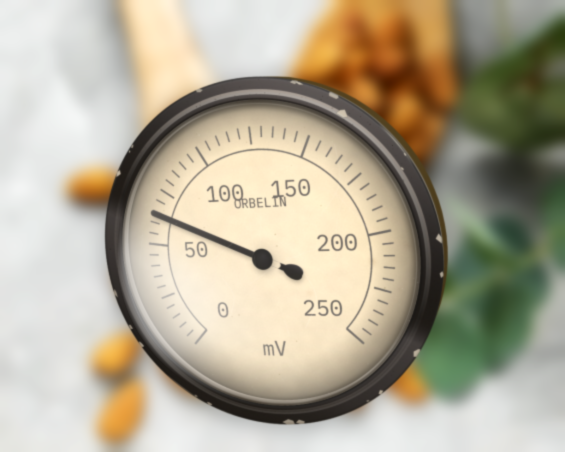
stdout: 65 (mV)
